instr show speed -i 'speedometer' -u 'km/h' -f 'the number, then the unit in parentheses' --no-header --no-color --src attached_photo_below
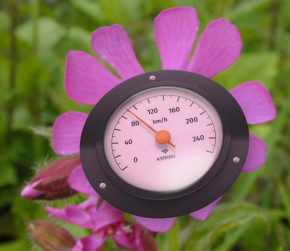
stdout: 90 (km/h)
